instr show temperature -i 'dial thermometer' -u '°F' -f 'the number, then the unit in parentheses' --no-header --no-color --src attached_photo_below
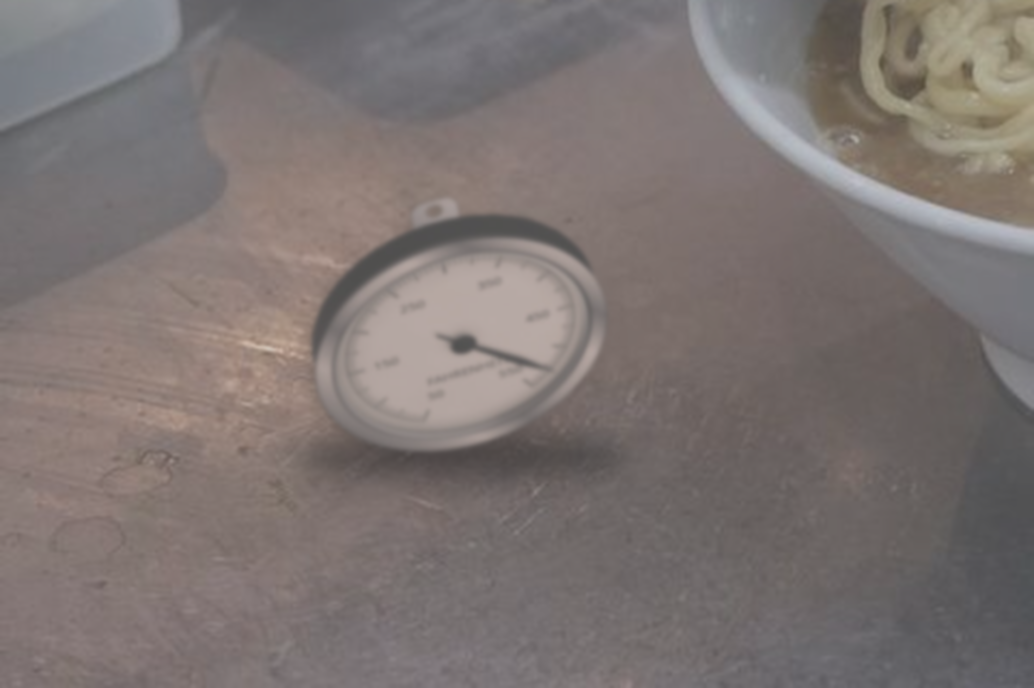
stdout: 525 (°F)
